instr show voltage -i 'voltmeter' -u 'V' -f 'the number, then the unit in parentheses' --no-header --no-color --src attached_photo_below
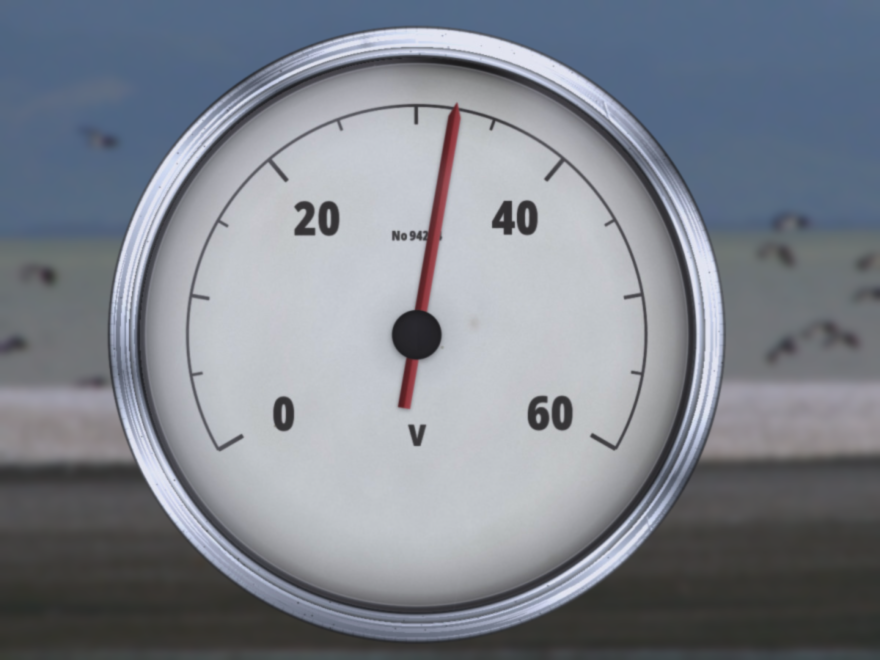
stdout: 32.5 (V)
